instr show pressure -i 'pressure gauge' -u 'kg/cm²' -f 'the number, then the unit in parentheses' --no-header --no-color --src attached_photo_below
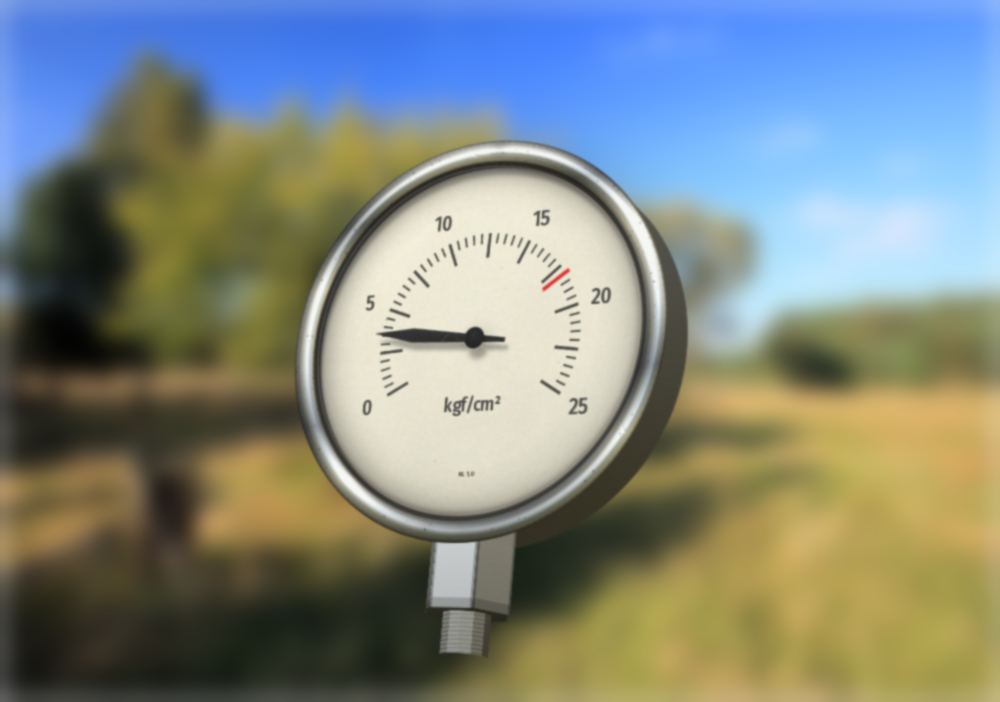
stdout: 3.5 (kg/cm²)
